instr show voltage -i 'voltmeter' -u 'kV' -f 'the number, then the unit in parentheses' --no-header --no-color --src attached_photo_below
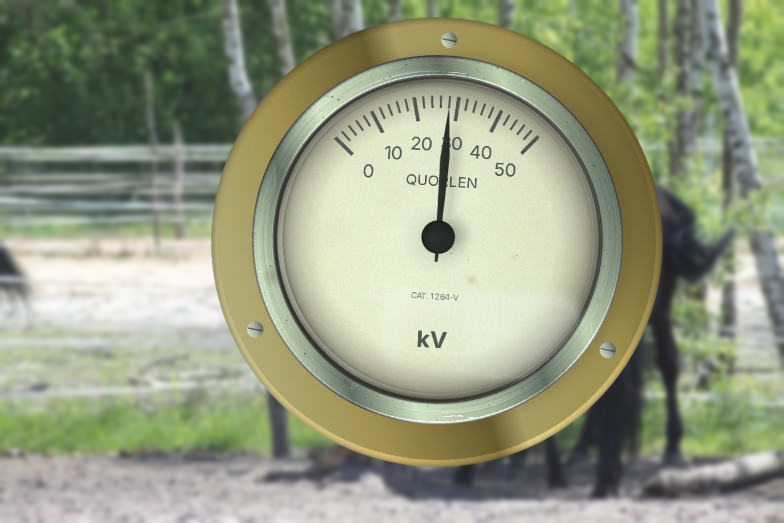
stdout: 28 (kV)
